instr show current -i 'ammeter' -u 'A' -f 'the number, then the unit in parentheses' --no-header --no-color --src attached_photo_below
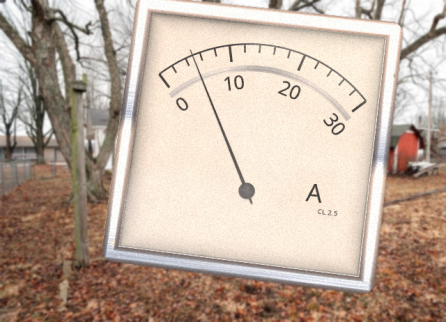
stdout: 5 (A)
